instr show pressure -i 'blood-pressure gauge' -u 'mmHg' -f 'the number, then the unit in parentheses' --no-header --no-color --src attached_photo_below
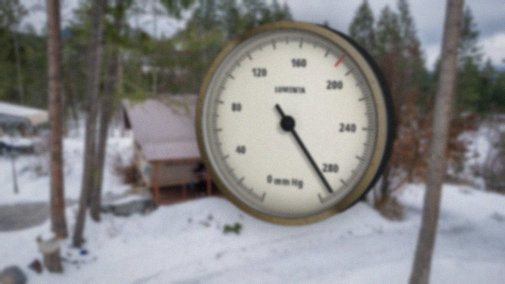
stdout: 290 (mmHg)
